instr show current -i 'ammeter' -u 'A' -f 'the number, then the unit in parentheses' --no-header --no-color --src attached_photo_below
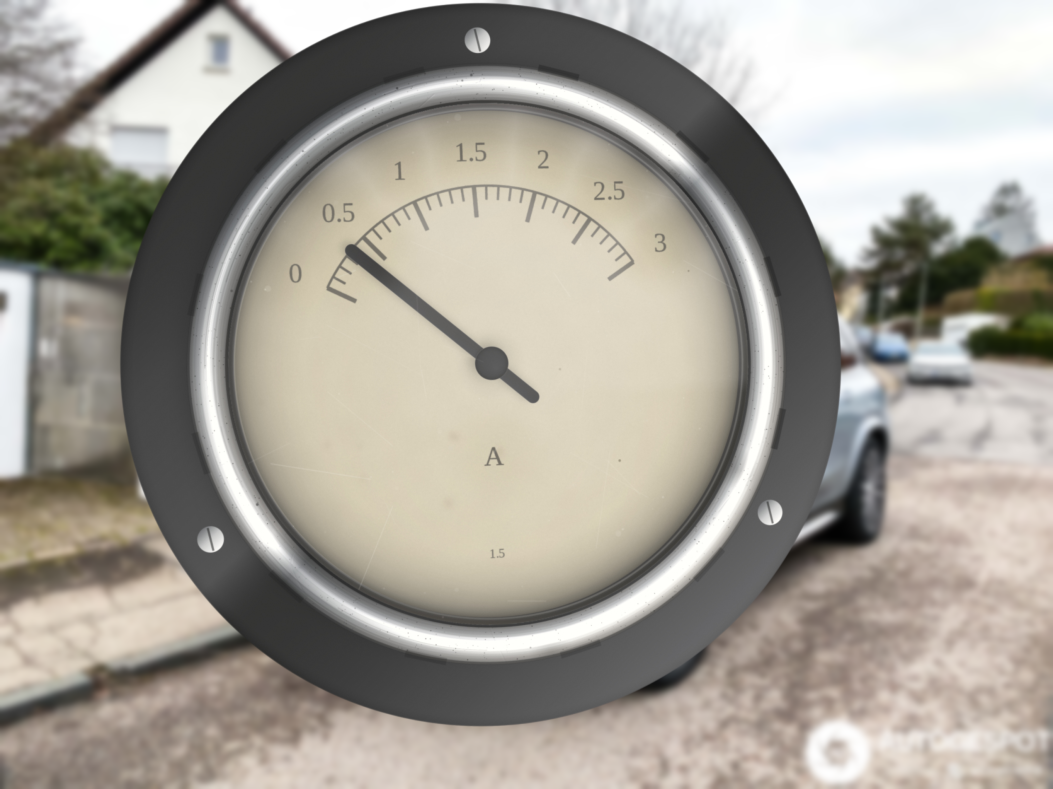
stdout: 0.35 (A)
